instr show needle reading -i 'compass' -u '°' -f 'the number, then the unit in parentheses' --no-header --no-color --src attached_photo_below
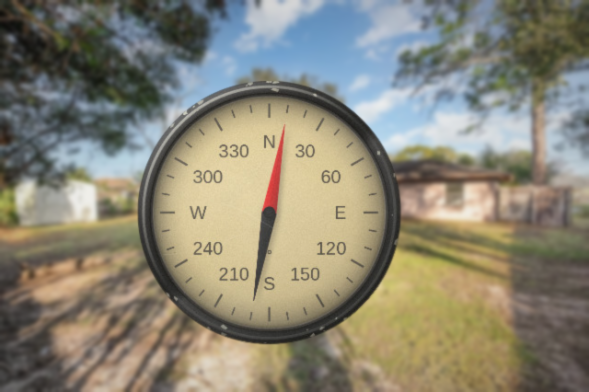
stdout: 10 (°)
